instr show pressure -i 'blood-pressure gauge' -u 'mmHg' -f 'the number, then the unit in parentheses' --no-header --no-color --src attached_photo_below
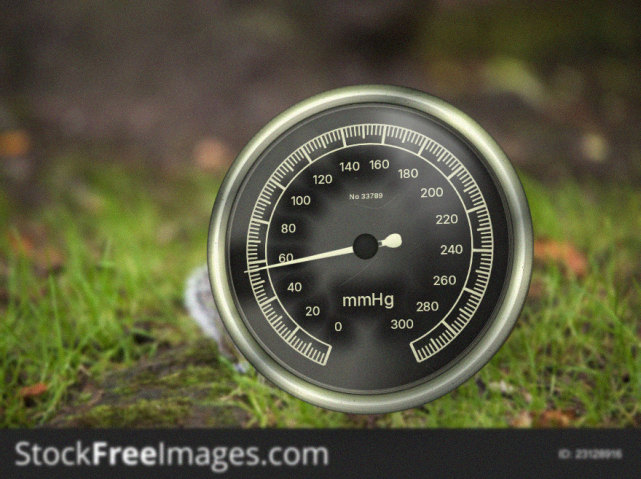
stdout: 56 (mmHg)
